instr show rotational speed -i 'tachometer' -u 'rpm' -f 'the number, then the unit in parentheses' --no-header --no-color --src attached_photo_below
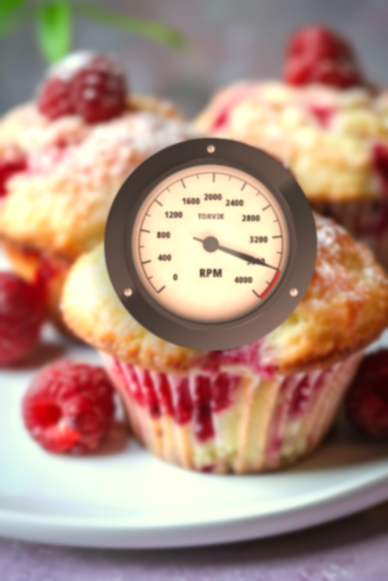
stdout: 3600 (rpm)
